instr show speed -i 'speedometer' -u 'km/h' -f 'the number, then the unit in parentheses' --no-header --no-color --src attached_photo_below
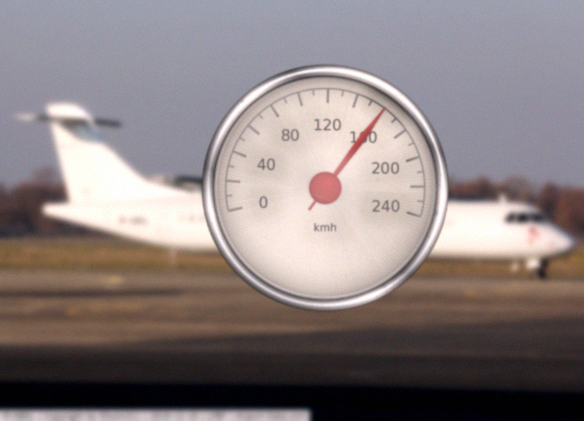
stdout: 160 (km/h)
